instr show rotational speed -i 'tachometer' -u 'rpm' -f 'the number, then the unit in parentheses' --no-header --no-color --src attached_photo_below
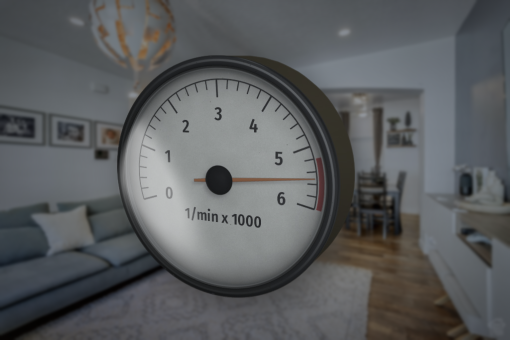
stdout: 5500 (rpm)
